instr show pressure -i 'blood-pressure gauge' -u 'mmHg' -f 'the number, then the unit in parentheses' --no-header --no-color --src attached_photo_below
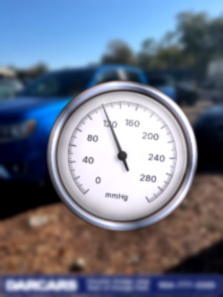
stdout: 120 (mmHg)
